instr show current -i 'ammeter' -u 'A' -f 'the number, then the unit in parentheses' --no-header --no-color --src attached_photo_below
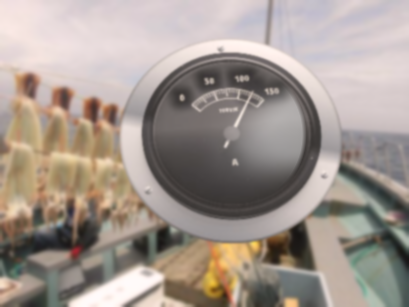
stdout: 125 (A)
